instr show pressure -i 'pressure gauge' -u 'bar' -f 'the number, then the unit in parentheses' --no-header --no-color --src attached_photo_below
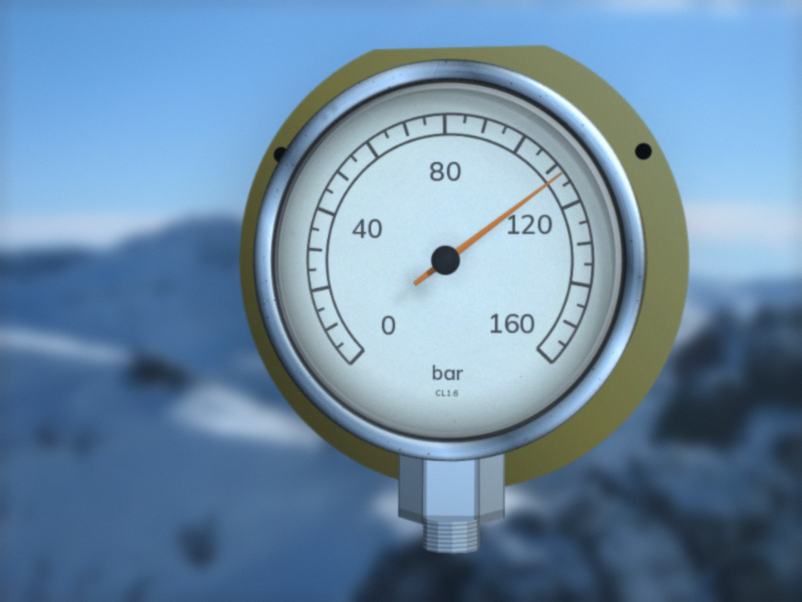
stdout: 112.5 (bar)
